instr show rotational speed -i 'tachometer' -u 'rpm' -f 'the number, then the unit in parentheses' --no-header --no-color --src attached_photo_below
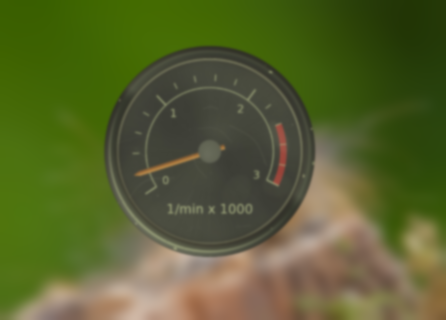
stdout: 200 (rpm)
